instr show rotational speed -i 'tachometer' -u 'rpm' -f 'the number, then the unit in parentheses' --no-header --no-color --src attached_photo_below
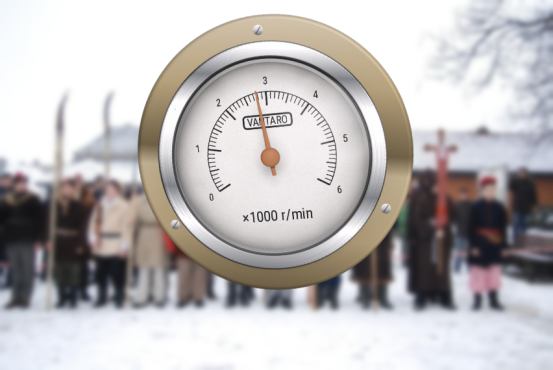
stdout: 2800 (rpm)
